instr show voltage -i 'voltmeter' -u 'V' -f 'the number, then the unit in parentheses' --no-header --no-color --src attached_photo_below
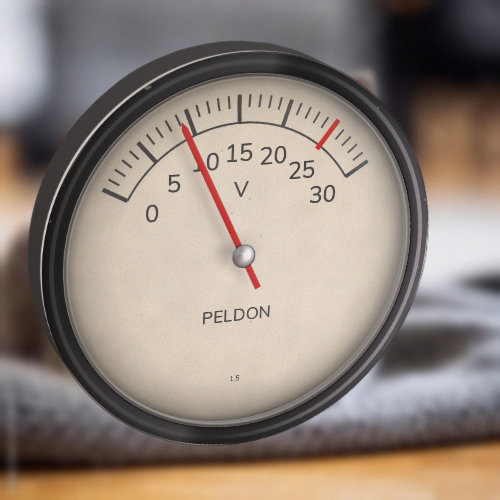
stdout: 9 (V)
